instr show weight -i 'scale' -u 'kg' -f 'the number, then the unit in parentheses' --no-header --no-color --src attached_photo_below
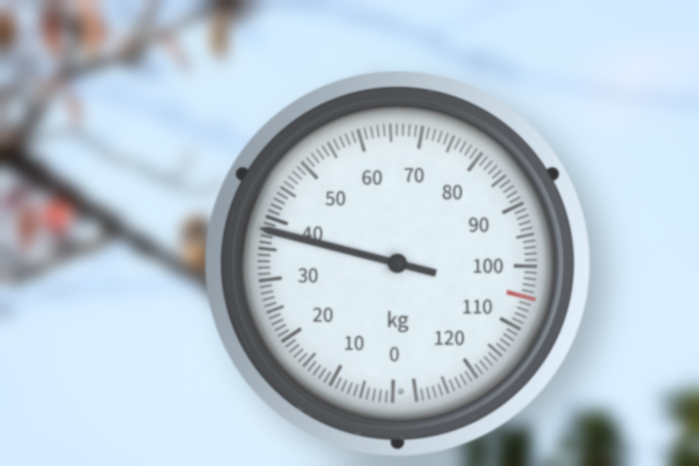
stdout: 38 (kg)
